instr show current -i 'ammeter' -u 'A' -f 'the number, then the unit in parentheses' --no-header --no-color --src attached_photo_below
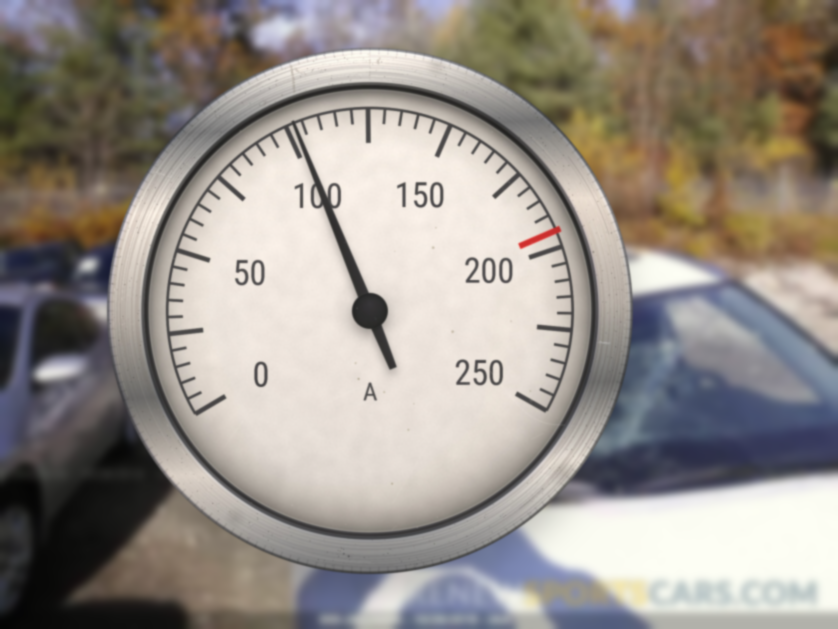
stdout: 102.5 (A)
